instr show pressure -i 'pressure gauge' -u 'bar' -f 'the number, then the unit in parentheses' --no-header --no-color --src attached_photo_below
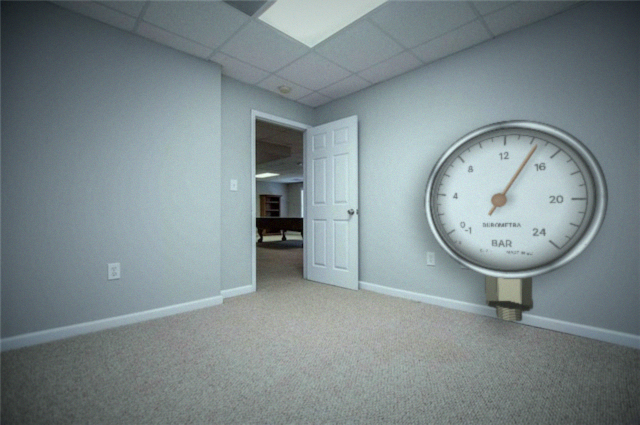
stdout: 14.5 (bar)
